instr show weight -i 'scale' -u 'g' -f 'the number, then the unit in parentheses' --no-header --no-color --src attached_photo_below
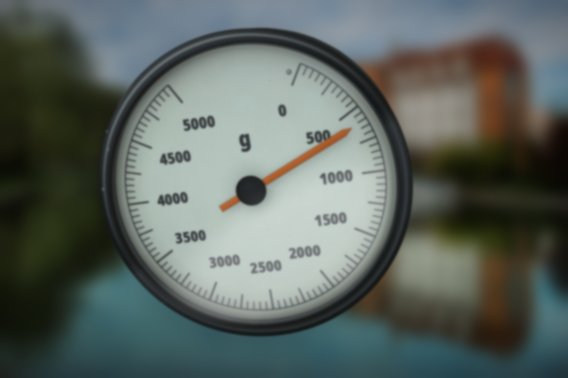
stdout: 600 (g)
